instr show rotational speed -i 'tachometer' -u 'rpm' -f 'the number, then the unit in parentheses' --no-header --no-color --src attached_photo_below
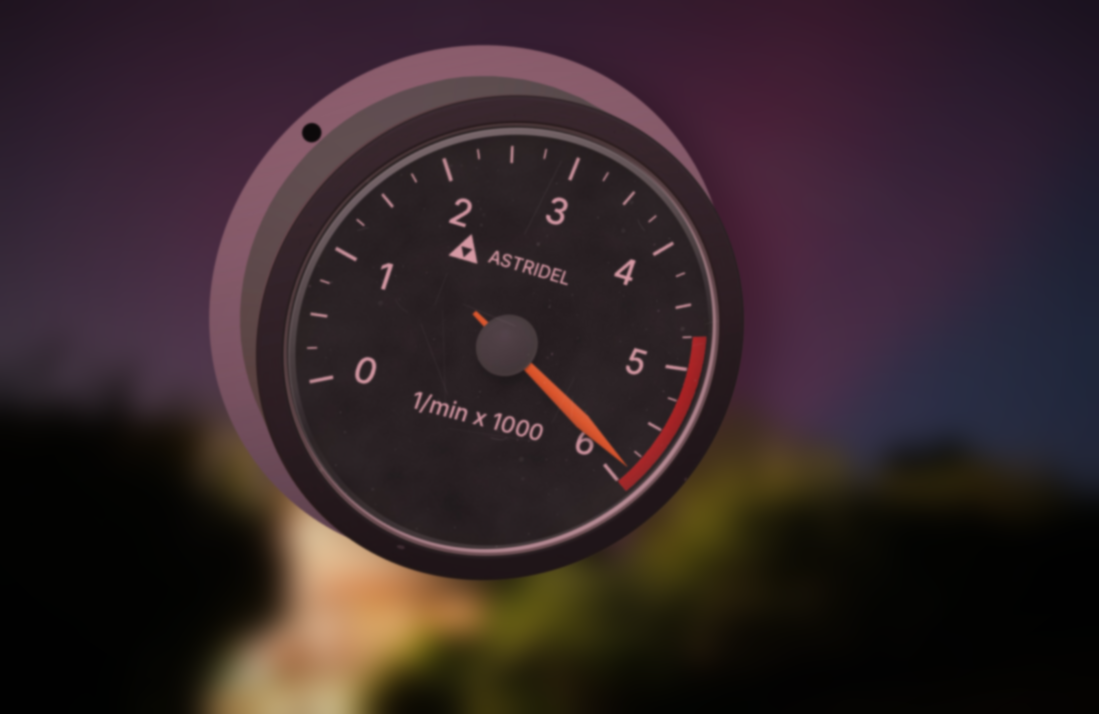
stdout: 5875 (rpm)
